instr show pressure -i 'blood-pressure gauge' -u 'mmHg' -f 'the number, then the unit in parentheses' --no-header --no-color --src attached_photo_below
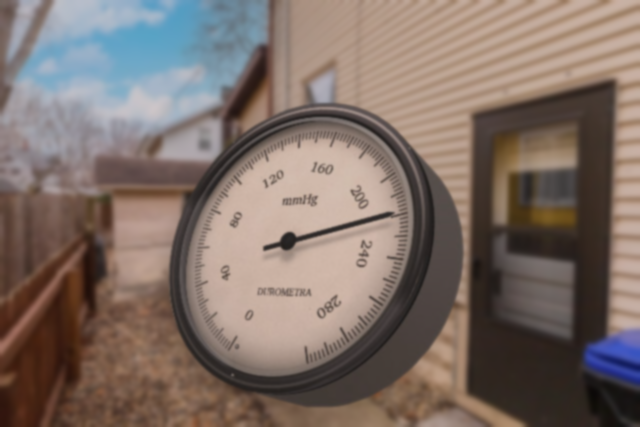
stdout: 220 (mmHg)
